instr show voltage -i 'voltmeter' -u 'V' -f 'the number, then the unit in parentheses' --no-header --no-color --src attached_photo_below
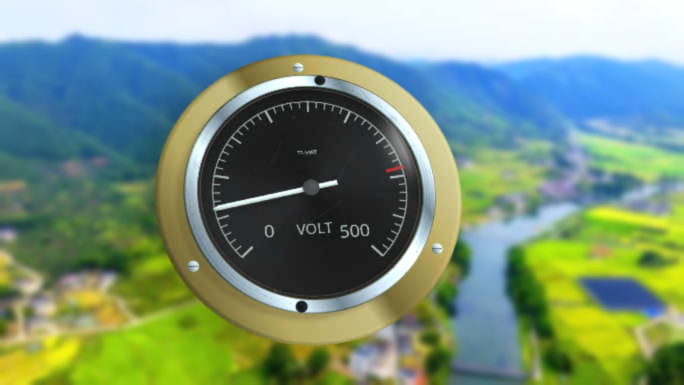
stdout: 60 (V)
